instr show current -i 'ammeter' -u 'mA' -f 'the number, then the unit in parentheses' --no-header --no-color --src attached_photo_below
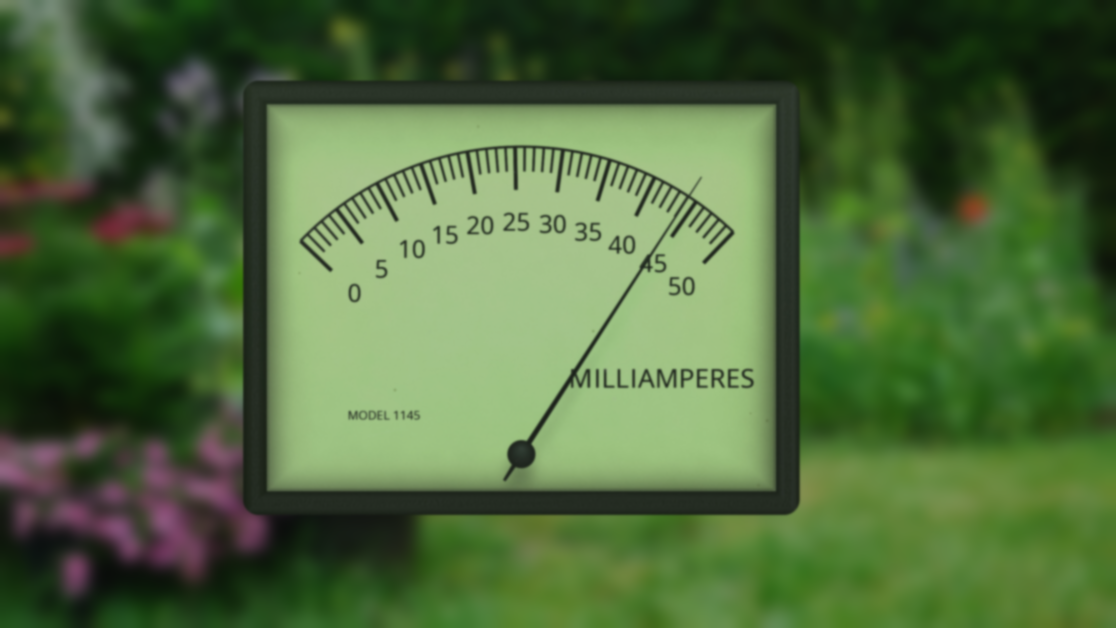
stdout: 44 (mA)
